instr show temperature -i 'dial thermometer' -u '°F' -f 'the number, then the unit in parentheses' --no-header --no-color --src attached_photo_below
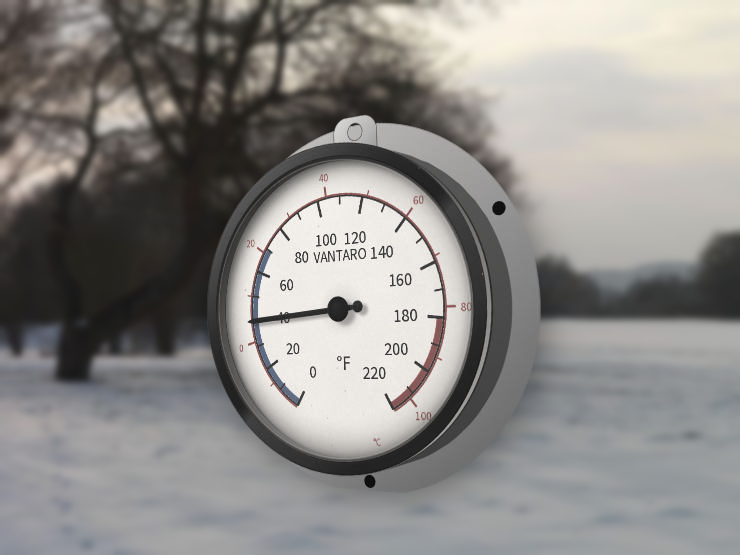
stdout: 40 (°F)
